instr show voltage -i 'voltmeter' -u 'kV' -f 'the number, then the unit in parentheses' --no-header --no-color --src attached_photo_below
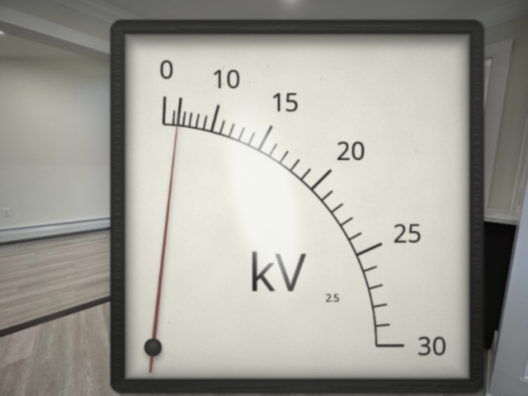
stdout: 5 (kV)
